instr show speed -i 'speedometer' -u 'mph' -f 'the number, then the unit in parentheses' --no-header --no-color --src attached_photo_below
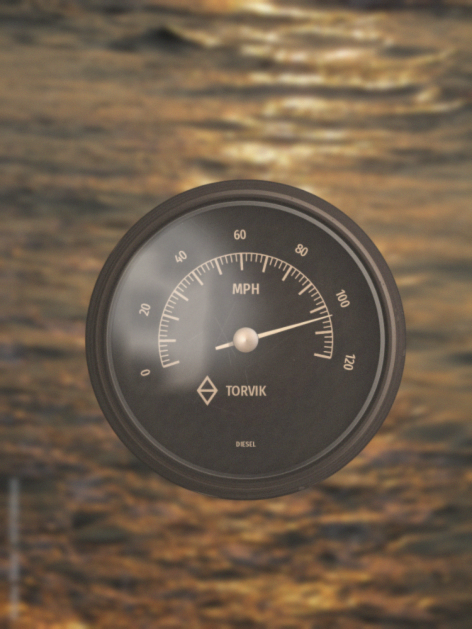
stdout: 104 (mph)
